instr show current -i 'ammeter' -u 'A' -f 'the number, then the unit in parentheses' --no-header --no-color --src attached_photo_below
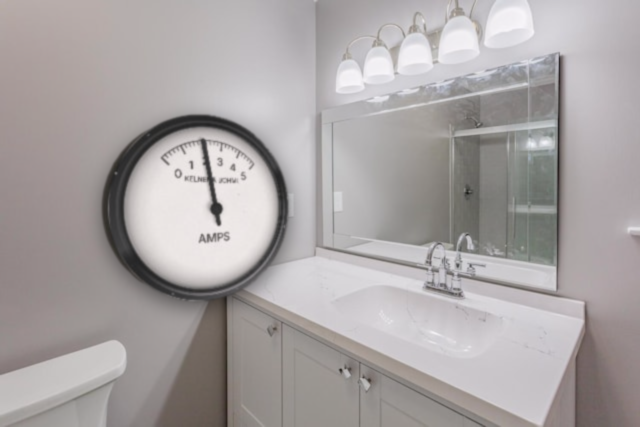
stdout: 2 (A)
